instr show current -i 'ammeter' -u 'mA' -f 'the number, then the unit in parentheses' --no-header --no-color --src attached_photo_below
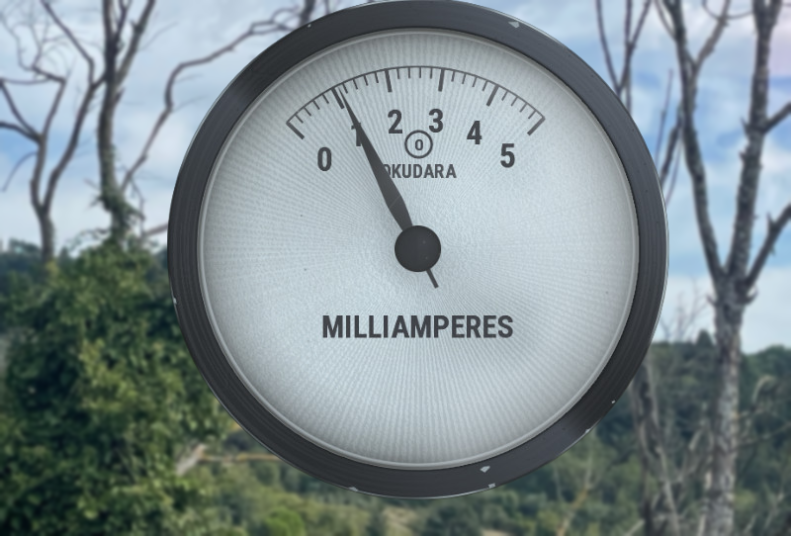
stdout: 1.1 (mA)
